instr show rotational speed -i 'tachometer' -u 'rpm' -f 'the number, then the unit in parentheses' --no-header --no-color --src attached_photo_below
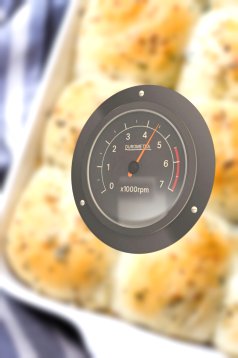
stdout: 4500 (rpm)
